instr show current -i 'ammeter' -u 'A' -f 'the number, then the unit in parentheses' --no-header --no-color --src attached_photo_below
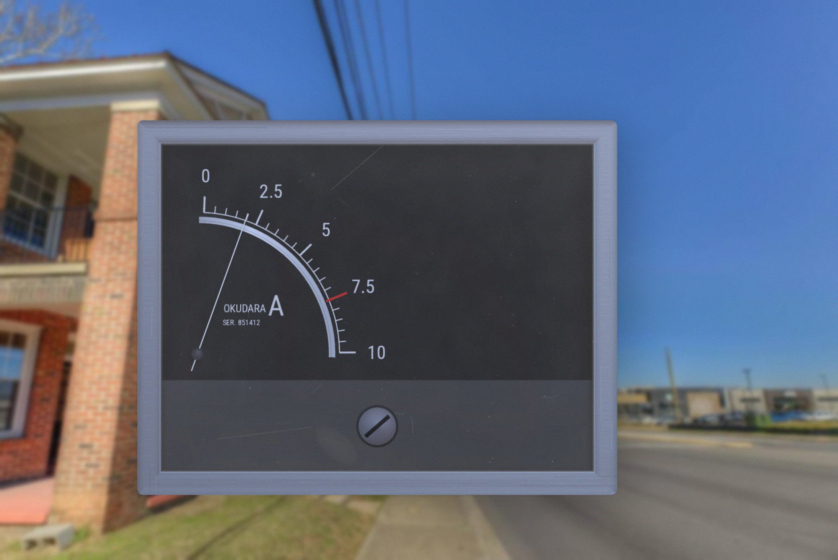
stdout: 2 (A)
